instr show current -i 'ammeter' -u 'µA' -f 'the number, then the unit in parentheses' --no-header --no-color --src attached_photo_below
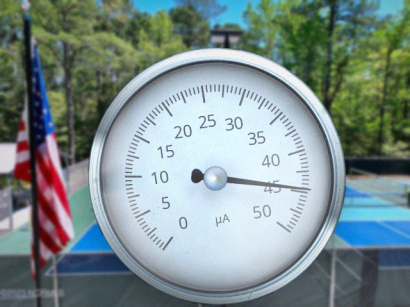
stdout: 44.5 (µA)
